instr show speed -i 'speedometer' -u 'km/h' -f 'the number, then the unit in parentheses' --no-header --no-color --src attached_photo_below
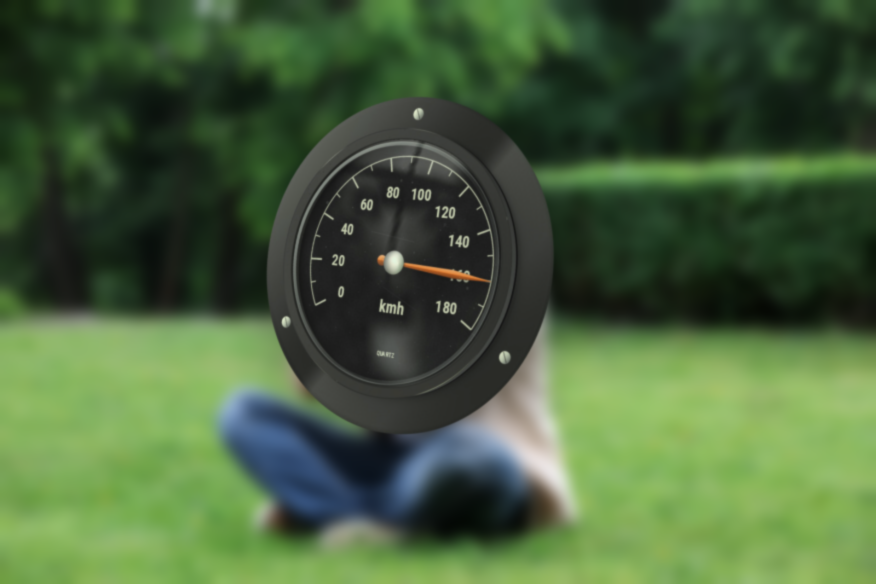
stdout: 160 (km/h)
